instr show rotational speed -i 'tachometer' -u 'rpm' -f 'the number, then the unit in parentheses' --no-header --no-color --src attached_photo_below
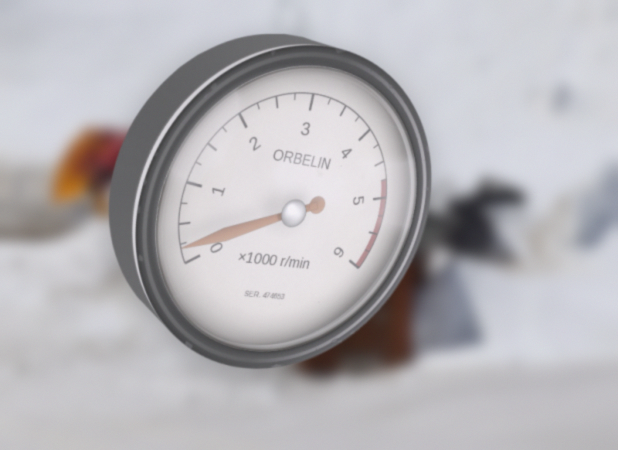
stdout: 250 (rpm)
